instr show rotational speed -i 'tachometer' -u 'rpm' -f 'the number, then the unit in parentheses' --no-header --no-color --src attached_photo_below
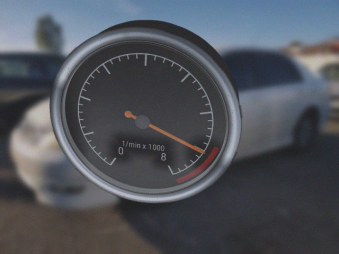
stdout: 7000 (rpm)
